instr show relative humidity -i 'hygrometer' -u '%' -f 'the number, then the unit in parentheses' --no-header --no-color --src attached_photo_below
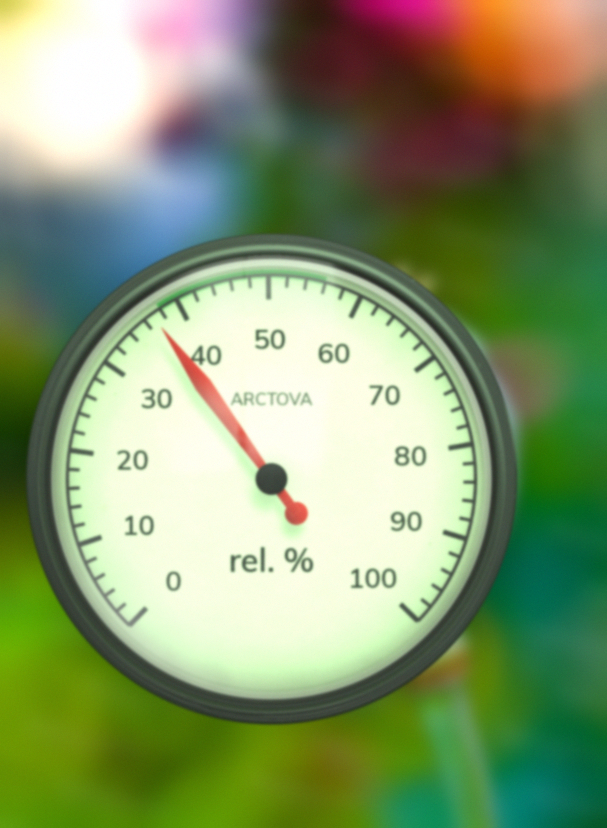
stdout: 37 (%)
